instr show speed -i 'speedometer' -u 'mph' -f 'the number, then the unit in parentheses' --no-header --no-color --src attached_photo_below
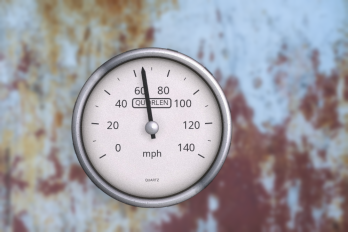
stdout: 65 (mph)
